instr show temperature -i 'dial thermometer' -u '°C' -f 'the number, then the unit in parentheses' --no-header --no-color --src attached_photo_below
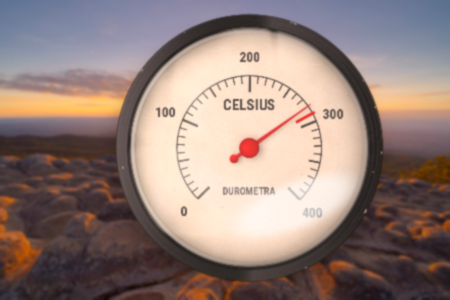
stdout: 280 (°C)
